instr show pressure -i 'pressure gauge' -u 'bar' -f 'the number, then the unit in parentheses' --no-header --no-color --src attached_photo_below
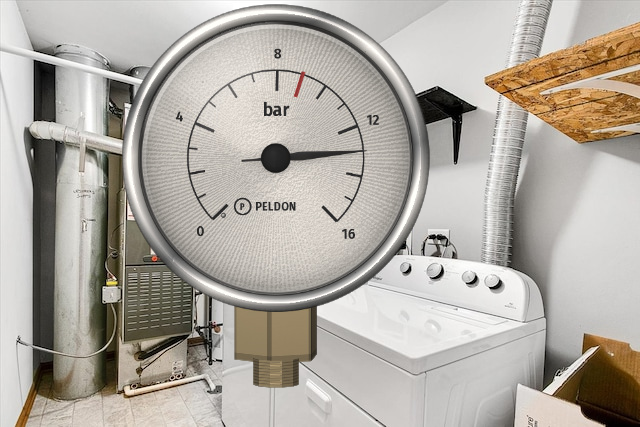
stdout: 13 (bar)
